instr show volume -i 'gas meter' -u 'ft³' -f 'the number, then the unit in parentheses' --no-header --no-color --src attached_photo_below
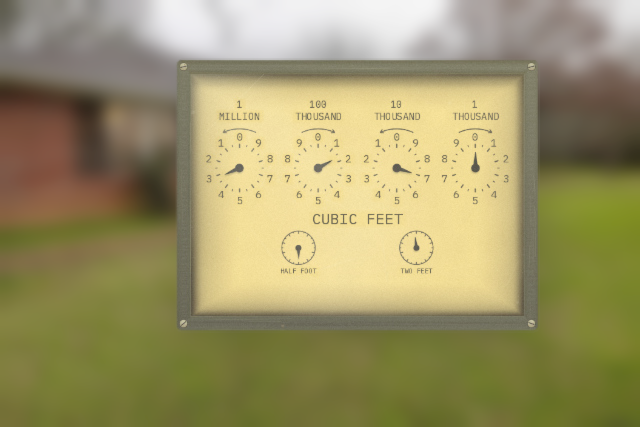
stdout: 317000 (ft³)
